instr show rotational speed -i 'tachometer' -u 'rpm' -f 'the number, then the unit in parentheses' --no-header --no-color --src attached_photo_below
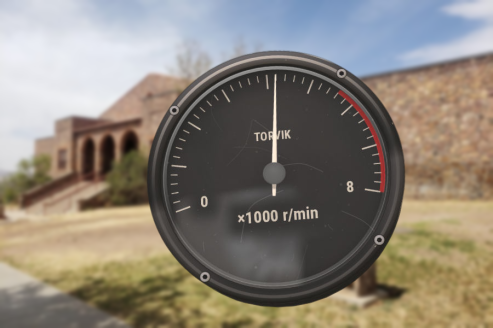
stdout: 4200 (rpm)
